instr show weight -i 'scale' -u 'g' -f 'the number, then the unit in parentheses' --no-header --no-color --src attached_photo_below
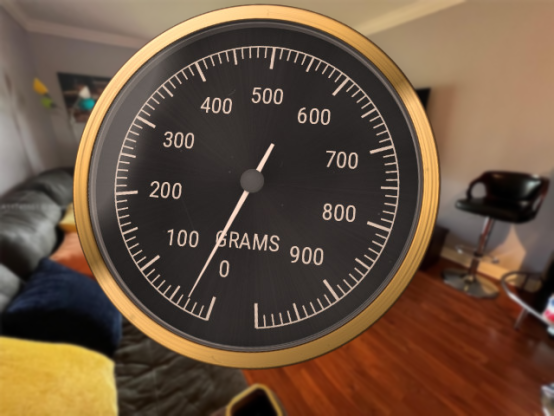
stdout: 30 (g)
